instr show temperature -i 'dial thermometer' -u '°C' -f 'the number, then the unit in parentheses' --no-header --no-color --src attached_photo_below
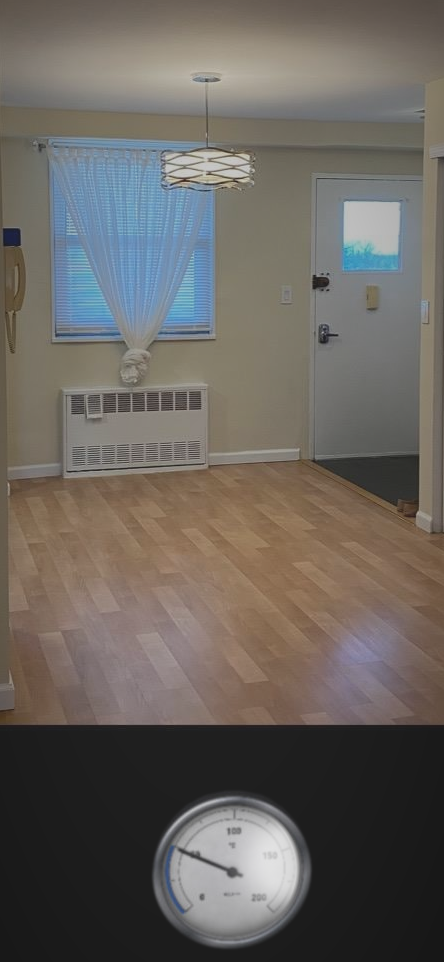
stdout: 50 (°C)
